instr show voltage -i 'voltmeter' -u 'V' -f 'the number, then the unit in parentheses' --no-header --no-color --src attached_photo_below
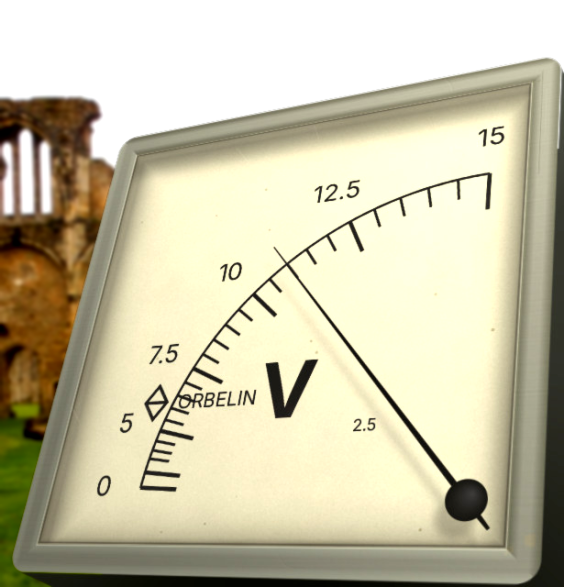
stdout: 11 (V)
